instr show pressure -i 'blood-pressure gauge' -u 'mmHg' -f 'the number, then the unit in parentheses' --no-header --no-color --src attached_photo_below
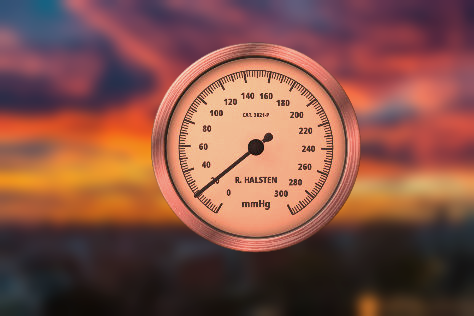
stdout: 20 (mmHg)
